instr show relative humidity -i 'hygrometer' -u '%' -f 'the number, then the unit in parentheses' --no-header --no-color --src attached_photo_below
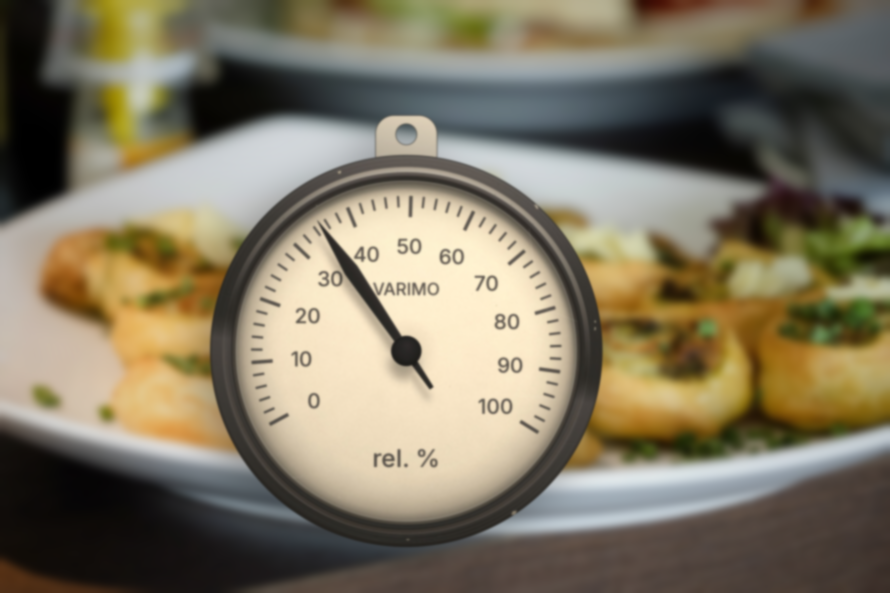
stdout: 35 (%)
